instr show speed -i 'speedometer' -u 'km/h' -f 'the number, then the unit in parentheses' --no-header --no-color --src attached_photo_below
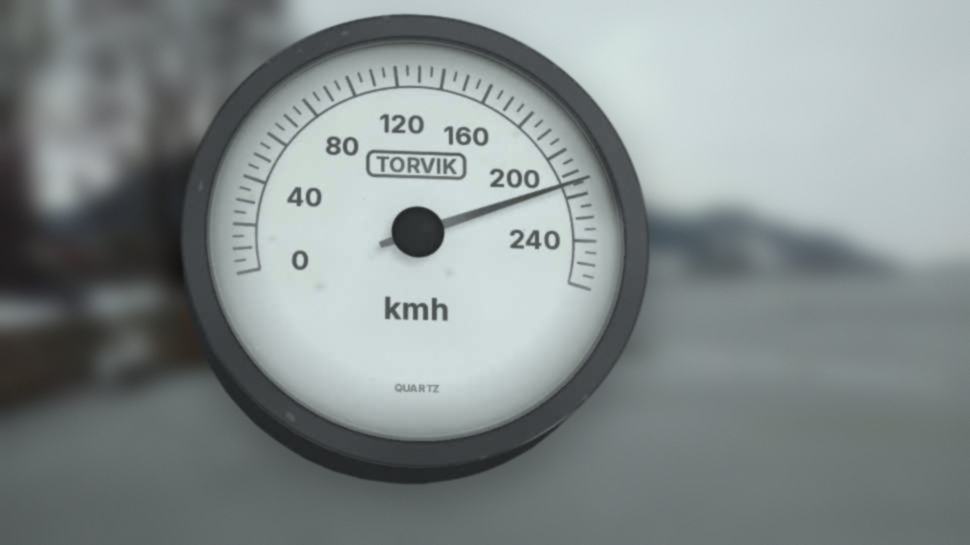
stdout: 215 (km/h)
